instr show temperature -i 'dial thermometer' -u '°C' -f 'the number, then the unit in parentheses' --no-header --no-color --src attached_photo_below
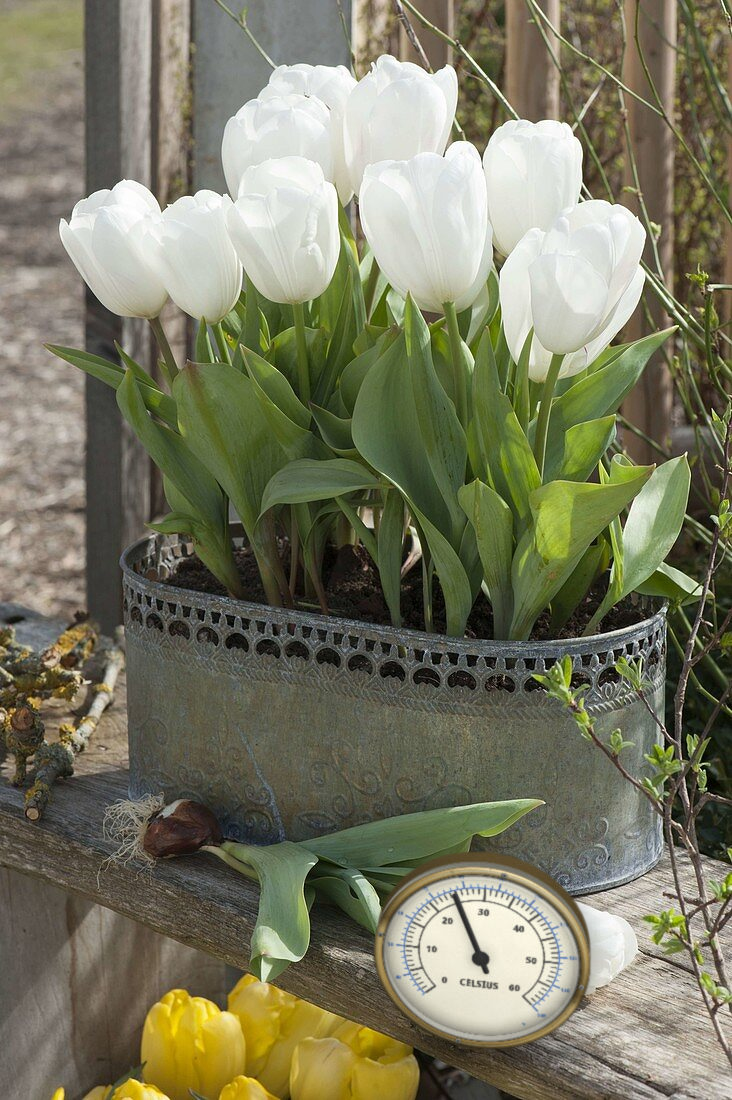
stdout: 25 (°C)
